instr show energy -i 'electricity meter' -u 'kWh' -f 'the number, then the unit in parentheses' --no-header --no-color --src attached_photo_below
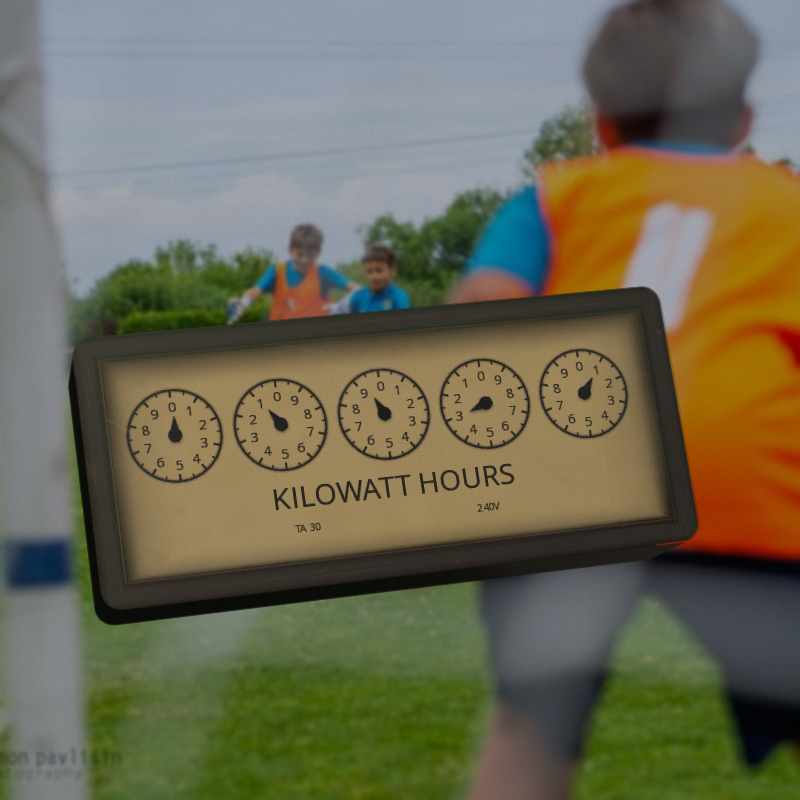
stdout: 931 (kWh)
